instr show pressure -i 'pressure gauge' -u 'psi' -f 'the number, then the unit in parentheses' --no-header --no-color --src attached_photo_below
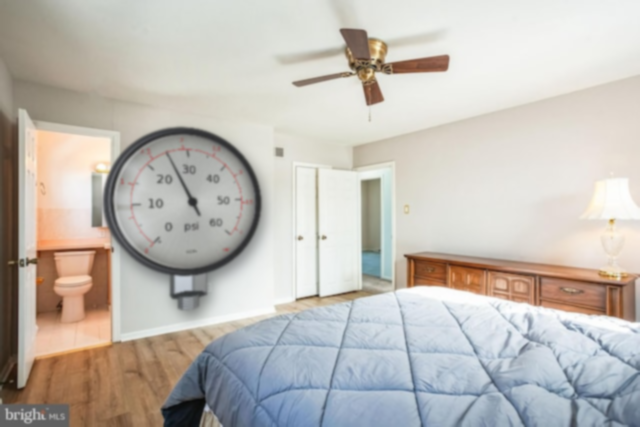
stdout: 25 (psi)
